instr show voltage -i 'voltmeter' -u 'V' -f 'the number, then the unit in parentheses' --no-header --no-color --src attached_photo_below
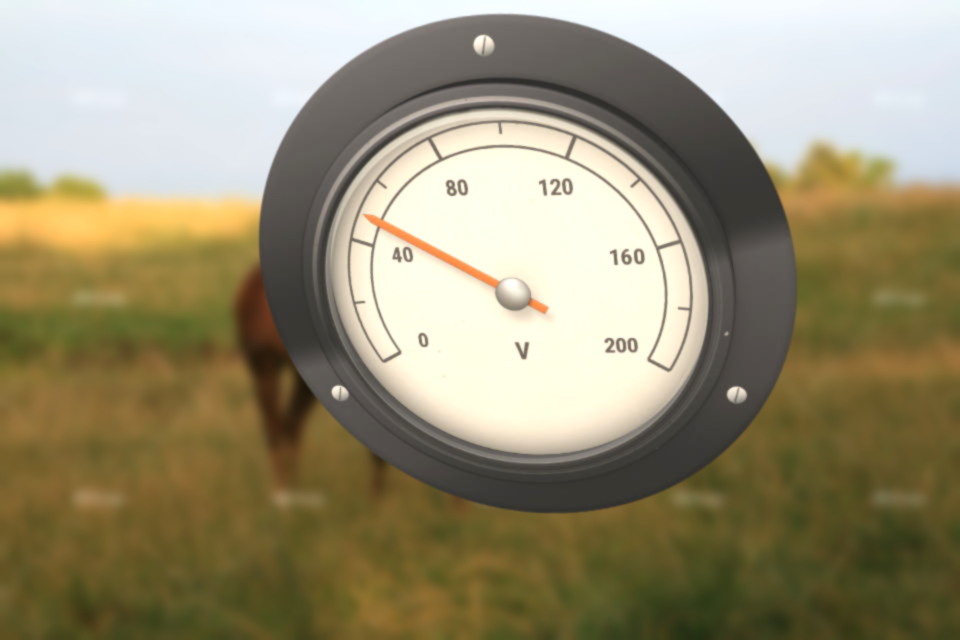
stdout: 50 (V)
